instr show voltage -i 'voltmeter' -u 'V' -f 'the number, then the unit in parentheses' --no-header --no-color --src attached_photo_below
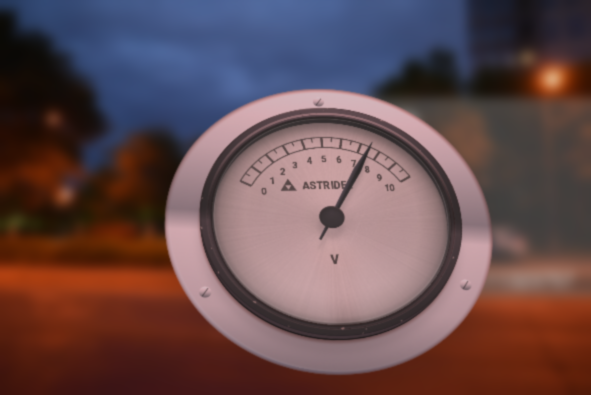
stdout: 7.5 (V)
